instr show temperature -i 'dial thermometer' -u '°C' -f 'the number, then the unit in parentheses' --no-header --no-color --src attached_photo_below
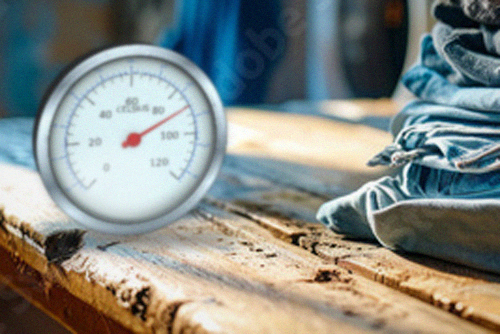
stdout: 88 (°C)
